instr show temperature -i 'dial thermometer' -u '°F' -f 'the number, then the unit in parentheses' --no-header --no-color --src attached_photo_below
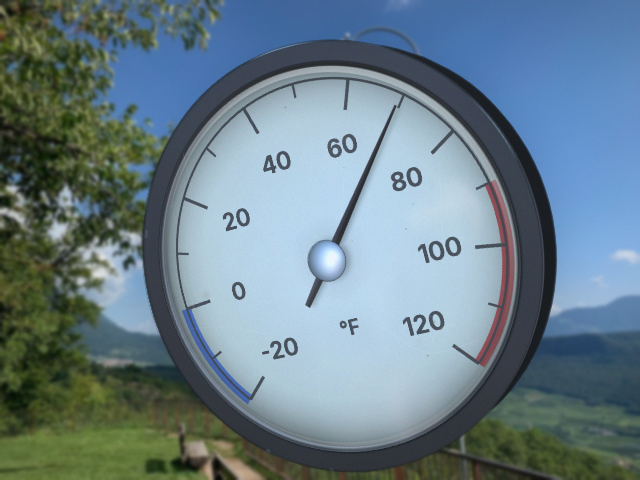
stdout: 70 (°F)
